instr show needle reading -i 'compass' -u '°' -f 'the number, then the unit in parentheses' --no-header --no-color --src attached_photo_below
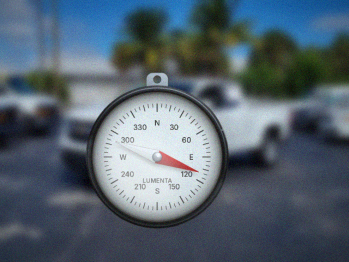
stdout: 110 (°)
